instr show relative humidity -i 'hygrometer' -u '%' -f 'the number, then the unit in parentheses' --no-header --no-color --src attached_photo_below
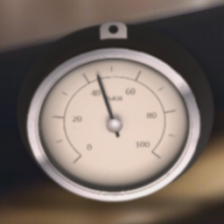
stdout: 45 (%)
